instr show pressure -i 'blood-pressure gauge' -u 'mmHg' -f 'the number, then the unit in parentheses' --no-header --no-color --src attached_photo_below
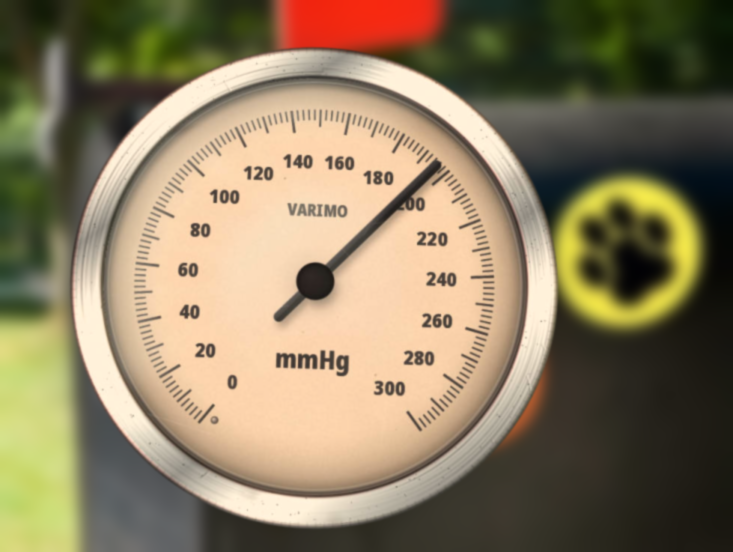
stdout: 196 (mmHg)
